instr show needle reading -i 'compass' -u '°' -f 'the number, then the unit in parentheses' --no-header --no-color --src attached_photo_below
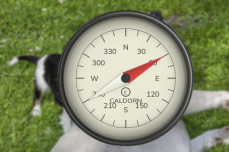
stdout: 60 (°)
